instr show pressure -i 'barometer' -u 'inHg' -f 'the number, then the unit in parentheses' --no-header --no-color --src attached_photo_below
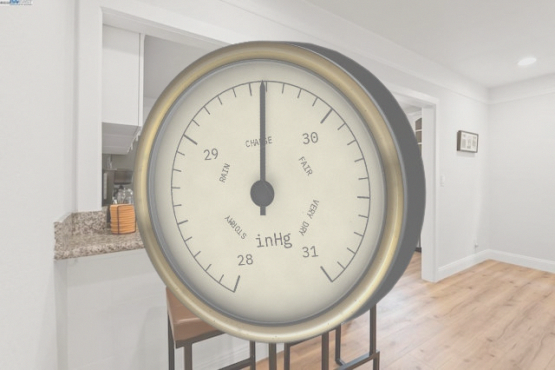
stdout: 29.6 (inHg)
